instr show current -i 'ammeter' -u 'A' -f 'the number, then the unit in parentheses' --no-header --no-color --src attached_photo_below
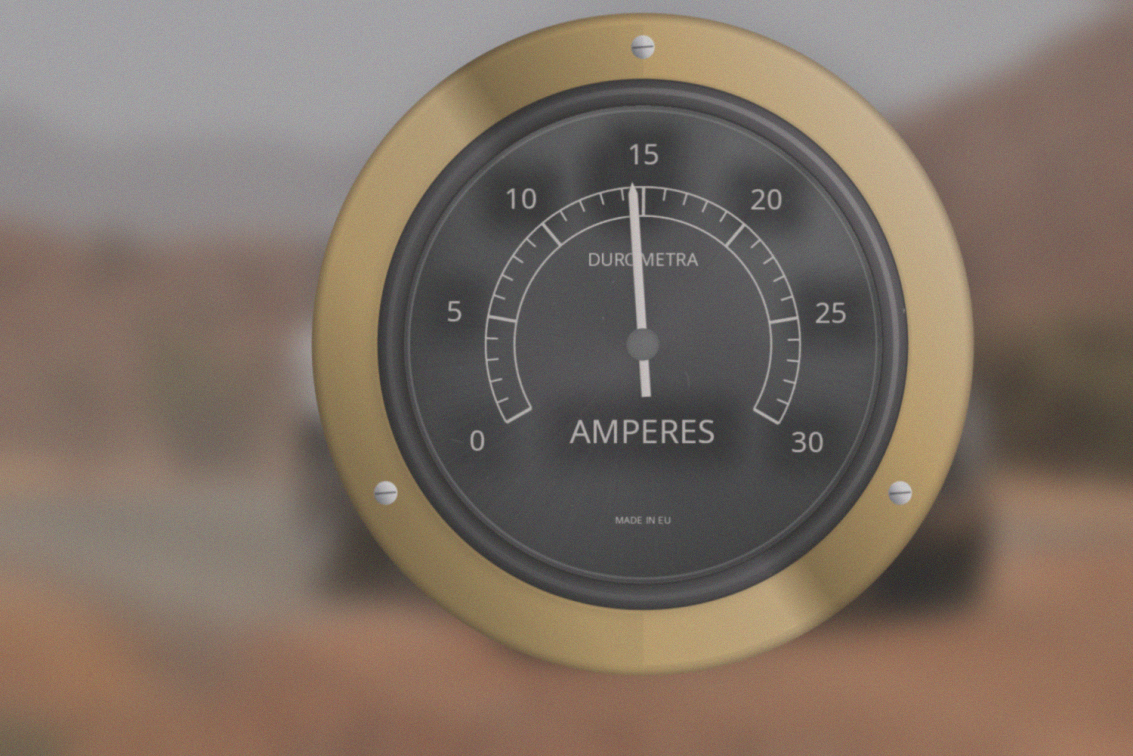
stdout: 14.5 (A)
